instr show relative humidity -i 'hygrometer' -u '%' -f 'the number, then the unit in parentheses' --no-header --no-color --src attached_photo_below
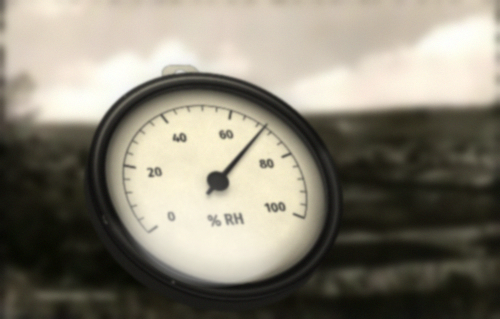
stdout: 70 (%)
